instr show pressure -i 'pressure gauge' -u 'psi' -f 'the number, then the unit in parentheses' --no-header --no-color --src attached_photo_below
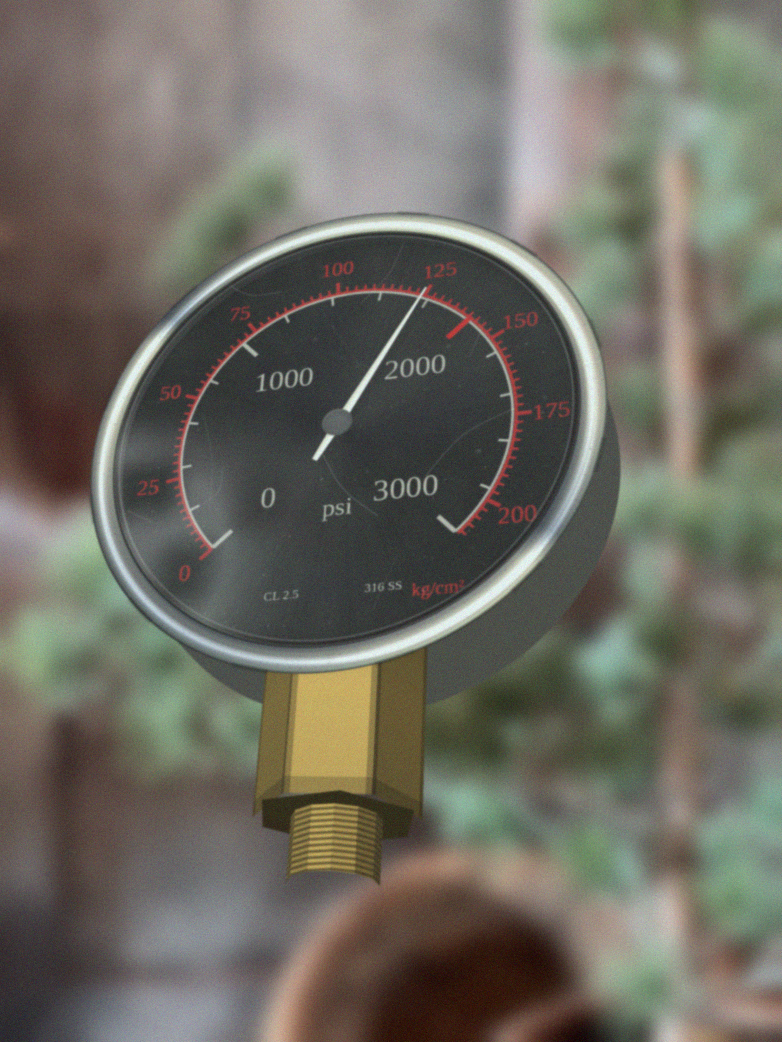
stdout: 1800 (psi)
